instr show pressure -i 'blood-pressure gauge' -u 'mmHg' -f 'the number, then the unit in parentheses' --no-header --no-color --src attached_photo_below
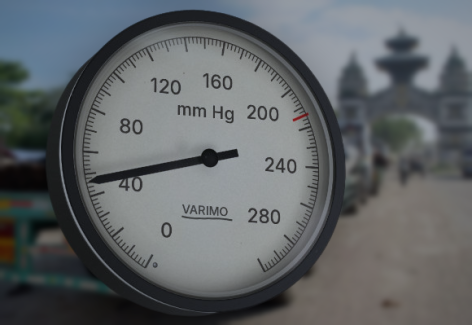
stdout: 46 (mmHg)
